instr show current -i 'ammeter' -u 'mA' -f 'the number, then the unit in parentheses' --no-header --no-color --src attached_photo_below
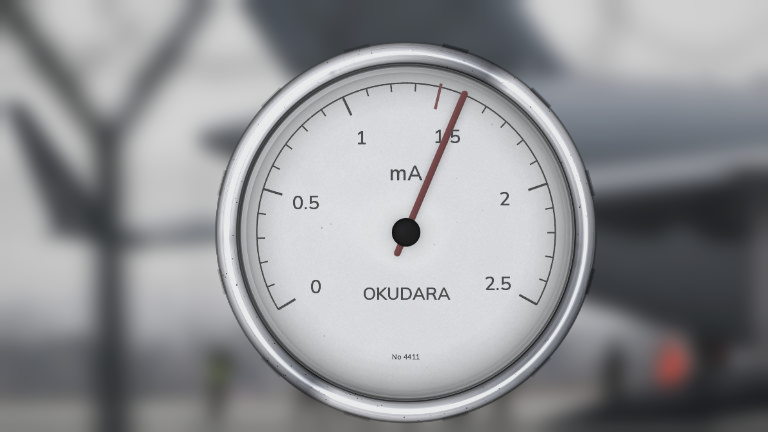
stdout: 1.5 (mA)
